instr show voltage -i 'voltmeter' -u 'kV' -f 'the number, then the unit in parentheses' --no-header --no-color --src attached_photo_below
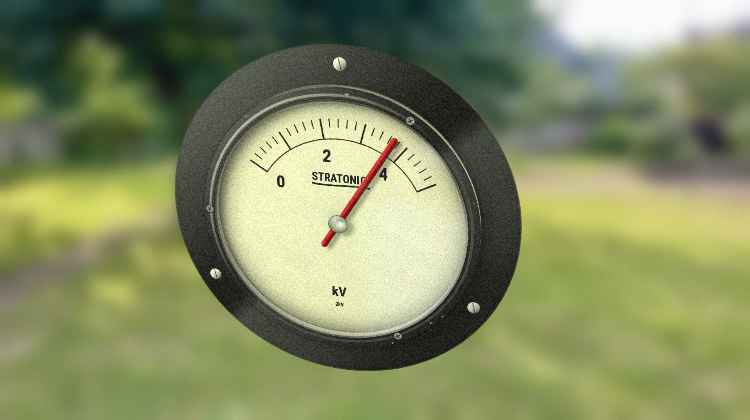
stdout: 3.7 (kV)
